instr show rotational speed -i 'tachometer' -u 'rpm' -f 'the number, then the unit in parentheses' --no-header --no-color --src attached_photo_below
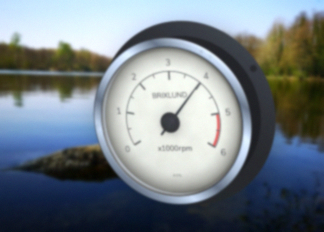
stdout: 4000 (rpm)
